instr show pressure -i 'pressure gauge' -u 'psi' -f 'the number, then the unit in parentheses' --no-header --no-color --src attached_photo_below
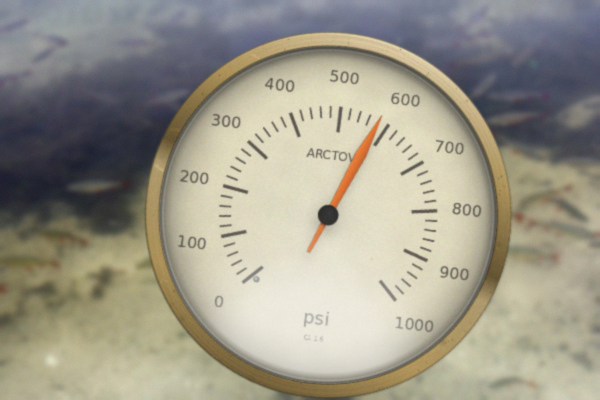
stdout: 580 (psi)
